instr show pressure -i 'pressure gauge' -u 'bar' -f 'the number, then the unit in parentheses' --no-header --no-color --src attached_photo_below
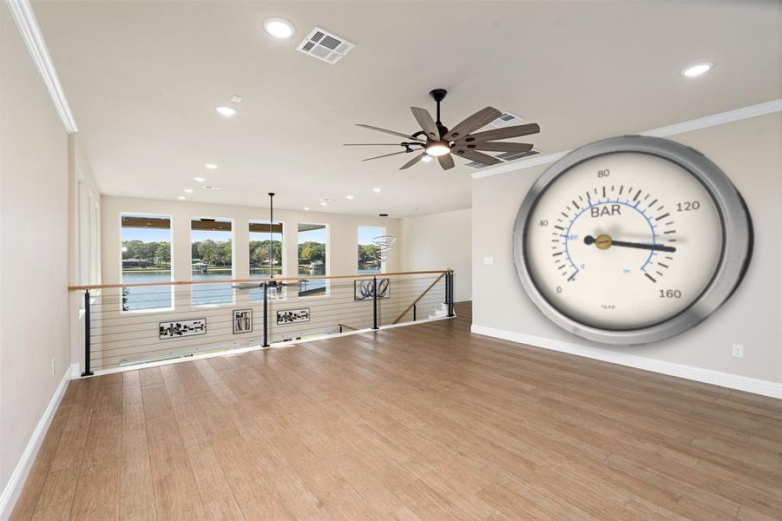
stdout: 140 (bar)
